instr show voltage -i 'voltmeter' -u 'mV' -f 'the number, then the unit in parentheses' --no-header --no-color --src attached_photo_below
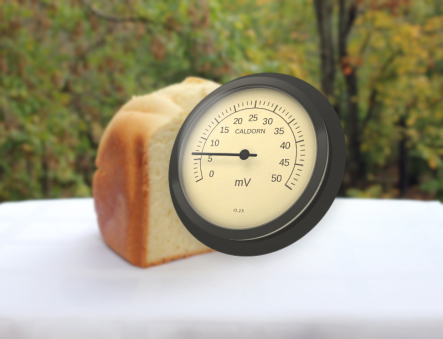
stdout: 6 (mV)
